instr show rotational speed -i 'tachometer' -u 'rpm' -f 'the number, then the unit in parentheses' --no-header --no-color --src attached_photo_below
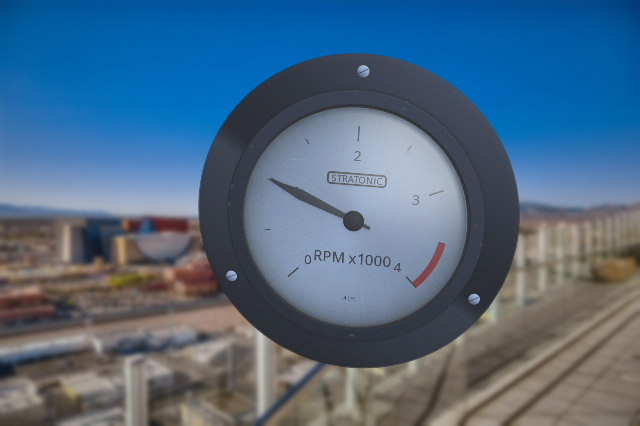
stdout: 1000 (rpm)
